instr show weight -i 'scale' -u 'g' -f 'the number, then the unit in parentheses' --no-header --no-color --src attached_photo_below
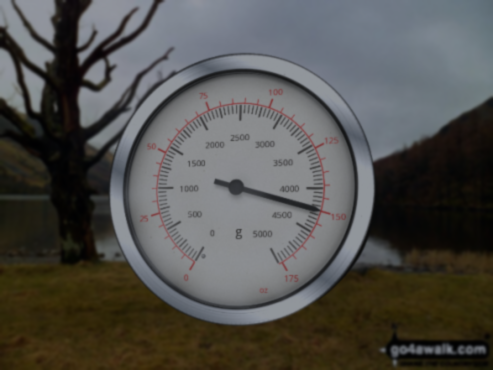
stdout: 4250 (g)
